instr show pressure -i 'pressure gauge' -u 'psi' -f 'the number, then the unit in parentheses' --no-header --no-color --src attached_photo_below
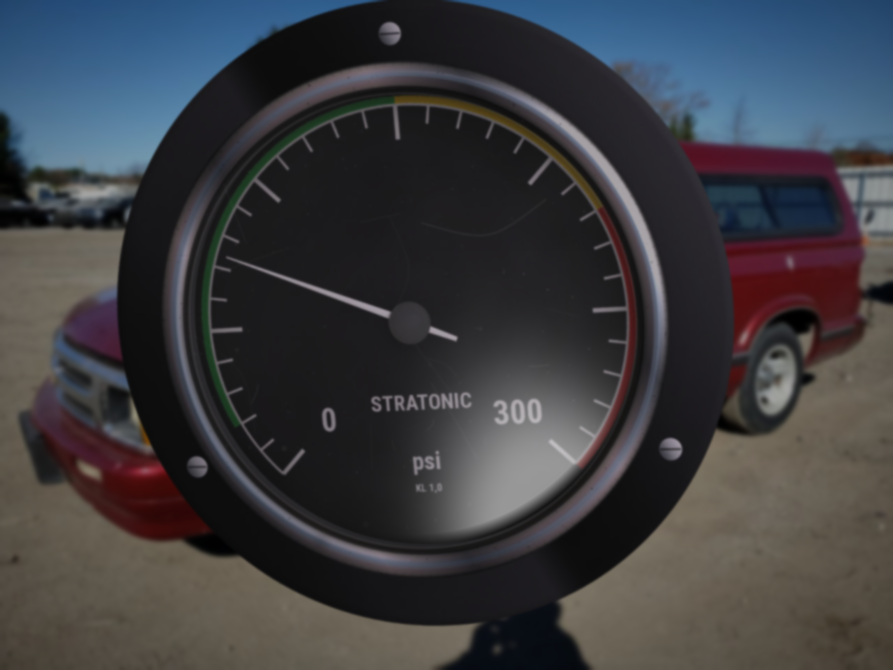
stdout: 75 (psi)
